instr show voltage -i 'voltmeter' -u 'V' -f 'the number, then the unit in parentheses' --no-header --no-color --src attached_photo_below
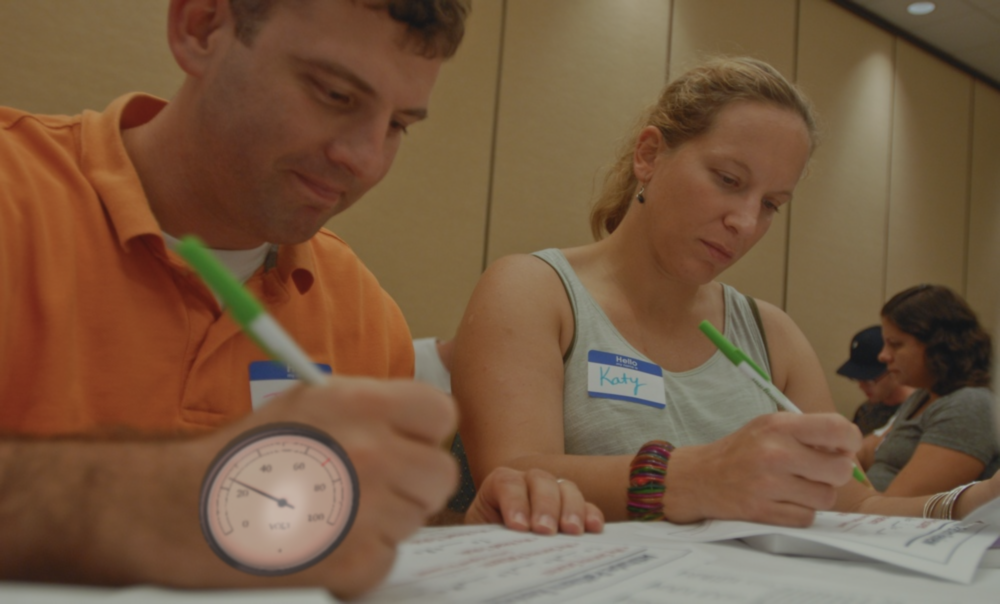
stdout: 25 (V)
